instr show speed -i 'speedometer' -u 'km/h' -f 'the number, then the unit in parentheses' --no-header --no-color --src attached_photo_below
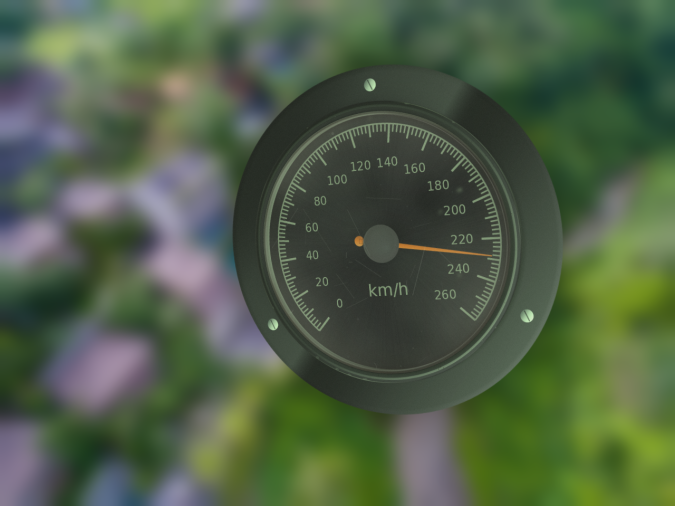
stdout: 228 (km/h)
